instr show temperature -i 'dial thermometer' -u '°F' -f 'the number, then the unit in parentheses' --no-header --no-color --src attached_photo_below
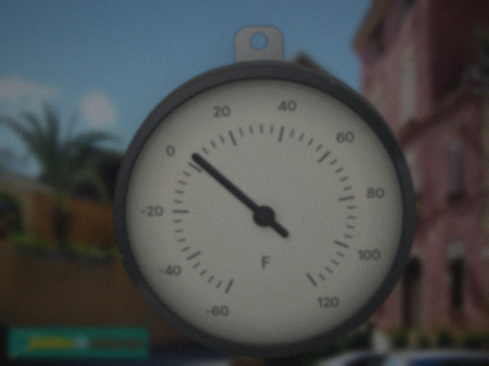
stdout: 4 (°F)
